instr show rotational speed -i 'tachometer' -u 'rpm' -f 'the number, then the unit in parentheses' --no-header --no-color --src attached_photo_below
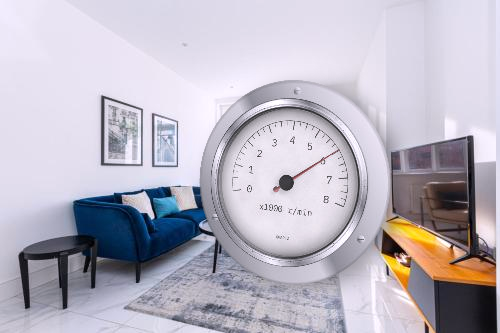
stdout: 6000 (rpm)
